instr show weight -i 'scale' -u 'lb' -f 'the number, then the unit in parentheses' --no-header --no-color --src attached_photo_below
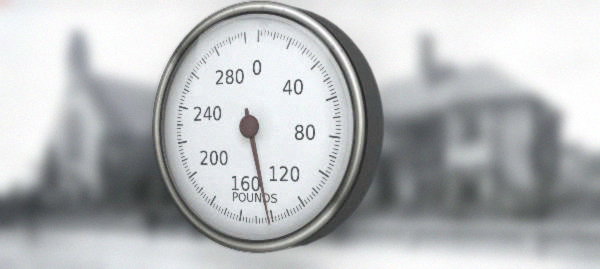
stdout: 140 (lb)
